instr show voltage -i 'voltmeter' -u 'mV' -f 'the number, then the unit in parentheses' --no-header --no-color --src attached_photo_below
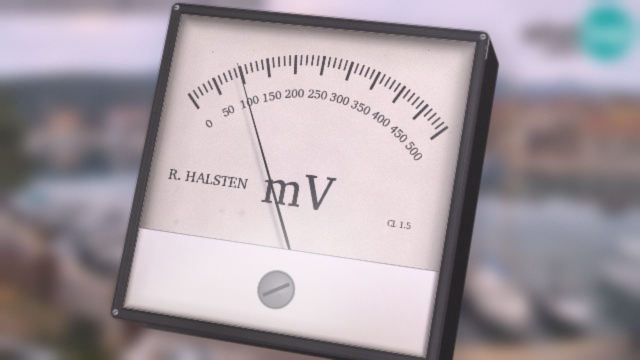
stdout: 100 (mV)
